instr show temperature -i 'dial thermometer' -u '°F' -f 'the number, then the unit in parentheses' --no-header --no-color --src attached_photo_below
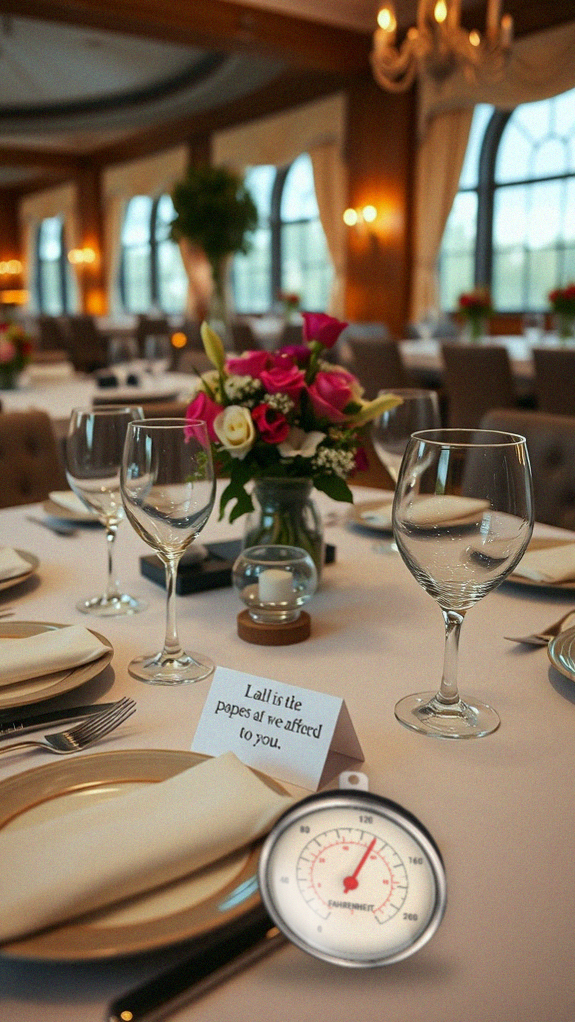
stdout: 130 (°F)
